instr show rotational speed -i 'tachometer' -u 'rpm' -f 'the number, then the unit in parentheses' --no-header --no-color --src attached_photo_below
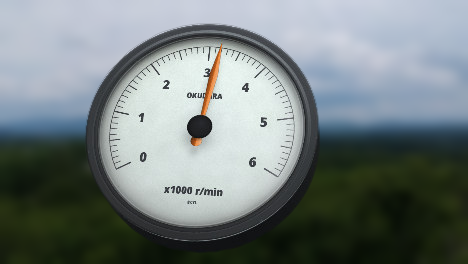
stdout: 3200 (rpm)
